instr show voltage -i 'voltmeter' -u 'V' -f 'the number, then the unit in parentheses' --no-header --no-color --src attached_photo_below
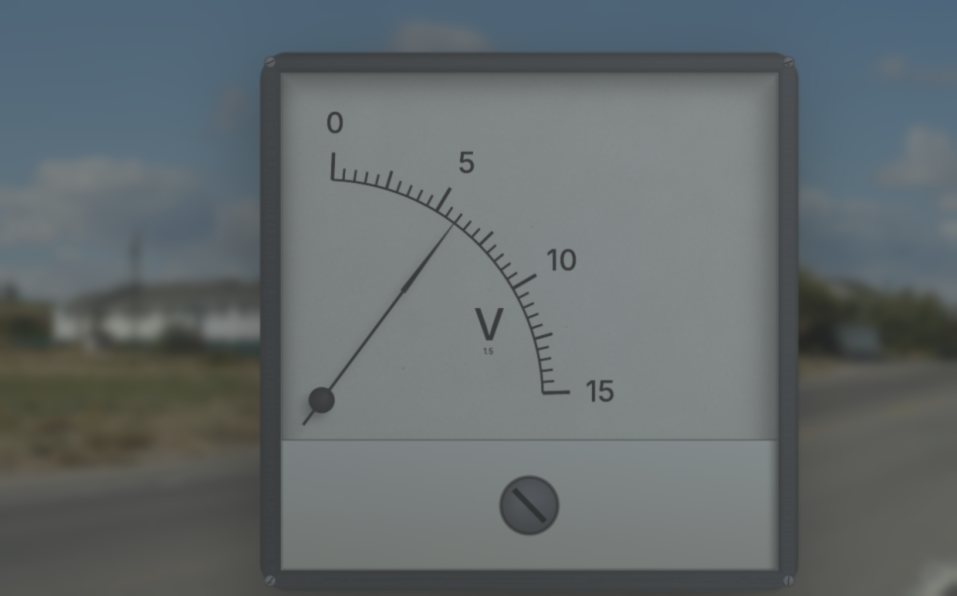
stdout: 6 (V)
